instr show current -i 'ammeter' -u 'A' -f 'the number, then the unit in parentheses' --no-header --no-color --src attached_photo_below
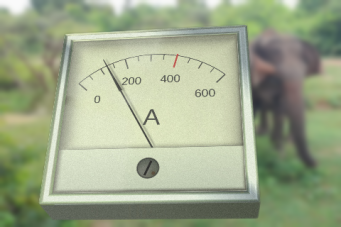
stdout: 125 (A)
